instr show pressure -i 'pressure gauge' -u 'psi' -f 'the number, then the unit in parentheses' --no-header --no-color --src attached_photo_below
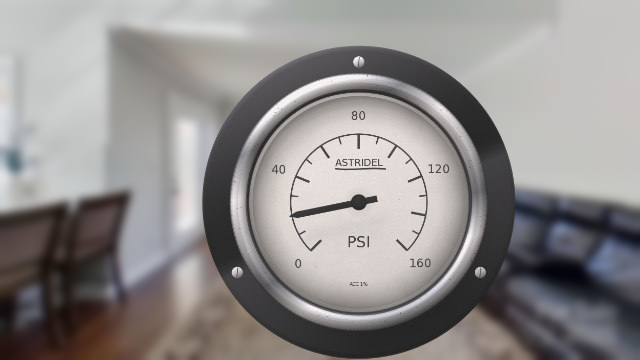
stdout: 20 (psi)
